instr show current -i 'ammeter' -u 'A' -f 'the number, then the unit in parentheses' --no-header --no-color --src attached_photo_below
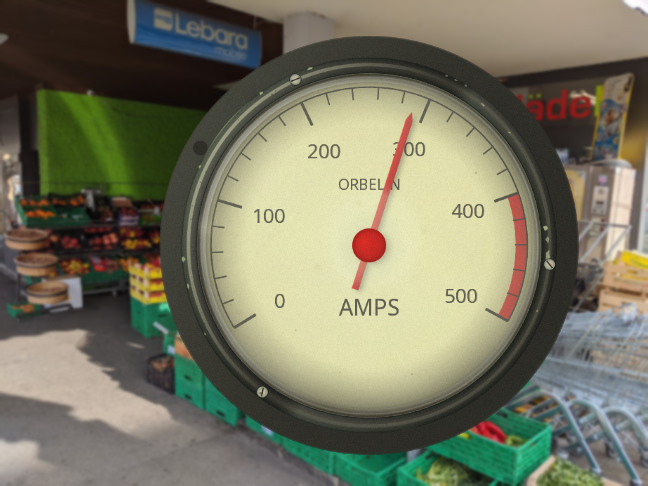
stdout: 290 (A)
